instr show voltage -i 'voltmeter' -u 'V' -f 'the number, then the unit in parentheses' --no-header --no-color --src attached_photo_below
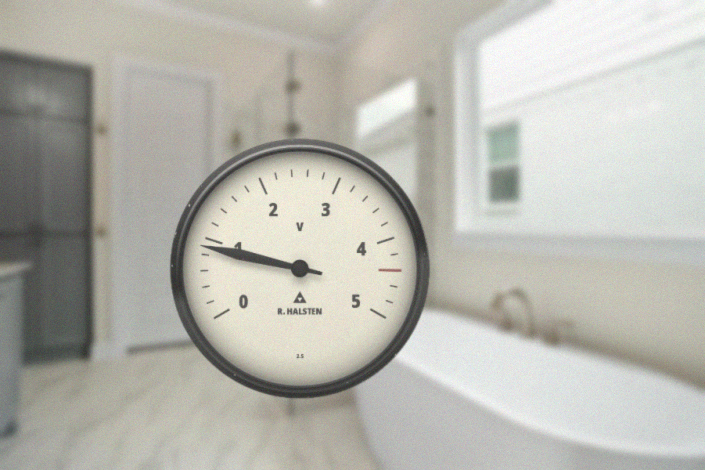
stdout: 0.9 (V)
